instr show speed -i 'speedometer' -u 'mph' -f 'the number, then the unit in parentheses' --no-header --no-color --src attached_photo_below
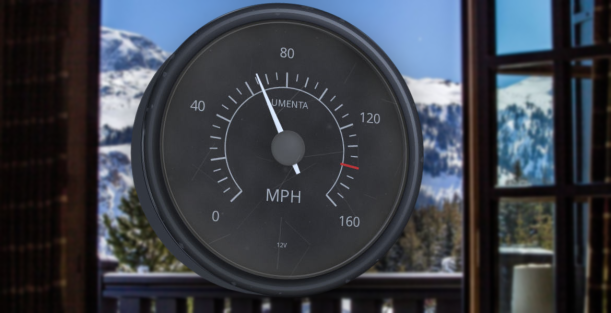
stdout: 65 (mph)
